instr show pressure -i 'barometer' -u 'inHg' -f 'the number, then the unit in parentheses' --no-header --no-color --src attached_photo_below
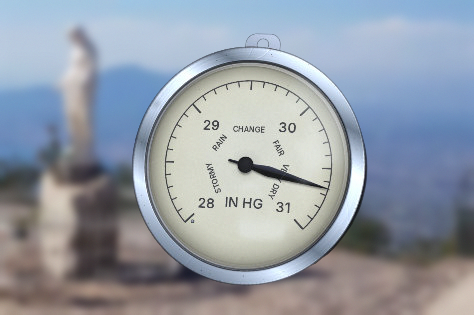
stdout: 30.65 (inHg)
